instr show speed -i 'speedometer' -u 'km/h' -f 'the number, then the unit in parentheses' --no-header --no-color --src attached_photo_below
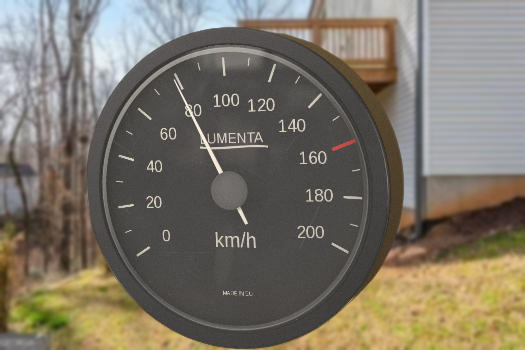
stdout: 80 (km/h)
